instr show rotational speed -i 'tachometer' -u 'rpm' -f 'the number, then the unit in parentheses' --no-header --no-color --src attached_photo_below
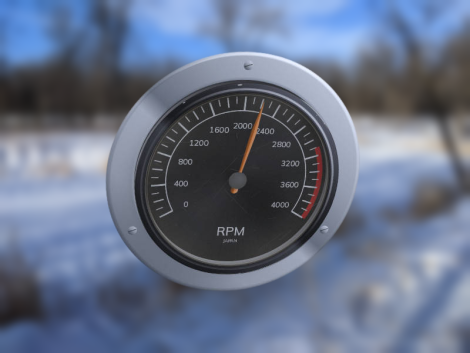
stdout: 2200 (rpm)
